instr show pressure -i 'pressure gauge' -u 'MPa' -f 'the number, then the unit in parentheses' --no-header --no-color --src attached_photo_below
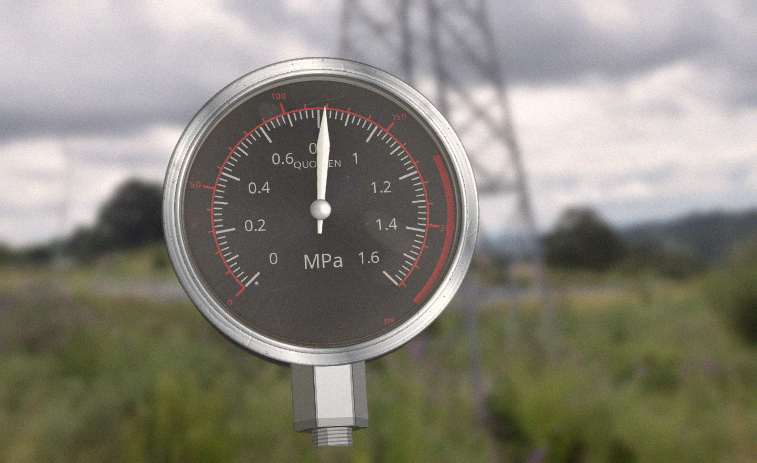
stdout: 0.82 (MPa)
